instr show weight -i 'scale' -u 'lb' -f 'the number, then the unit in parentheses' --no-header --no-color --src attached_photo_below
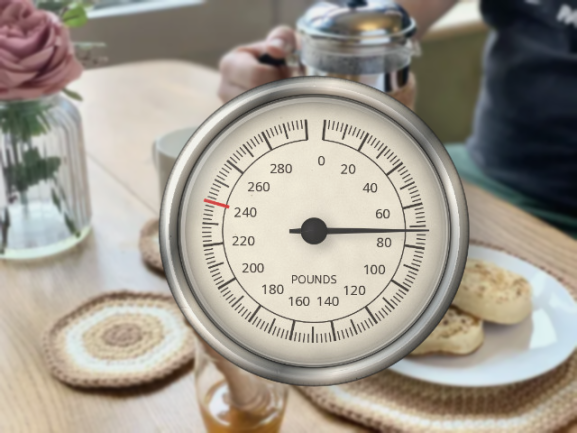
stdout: 72 (lb)
